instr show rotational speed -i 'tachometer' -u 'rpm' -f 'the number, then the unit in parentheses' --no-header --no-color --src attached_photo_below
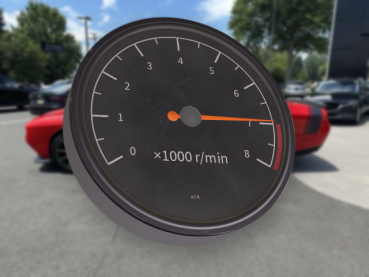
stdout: 7000 (rpm)
